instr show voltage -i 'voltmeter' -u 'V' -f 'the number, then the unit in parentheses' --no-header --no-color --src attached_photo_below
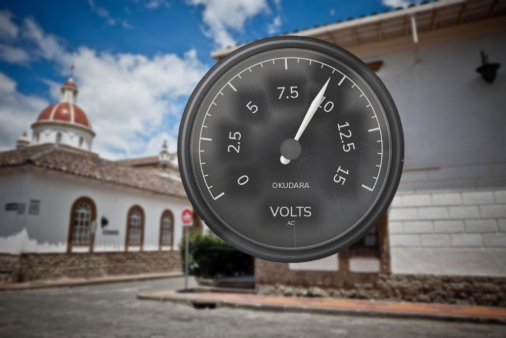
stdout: 9.5 (V)
